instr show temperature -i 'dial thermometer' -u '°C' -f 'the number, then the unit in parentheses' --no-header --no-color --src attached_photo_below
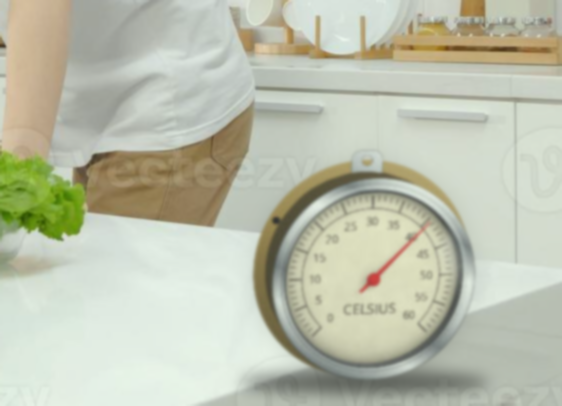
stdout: 40 (°C)
